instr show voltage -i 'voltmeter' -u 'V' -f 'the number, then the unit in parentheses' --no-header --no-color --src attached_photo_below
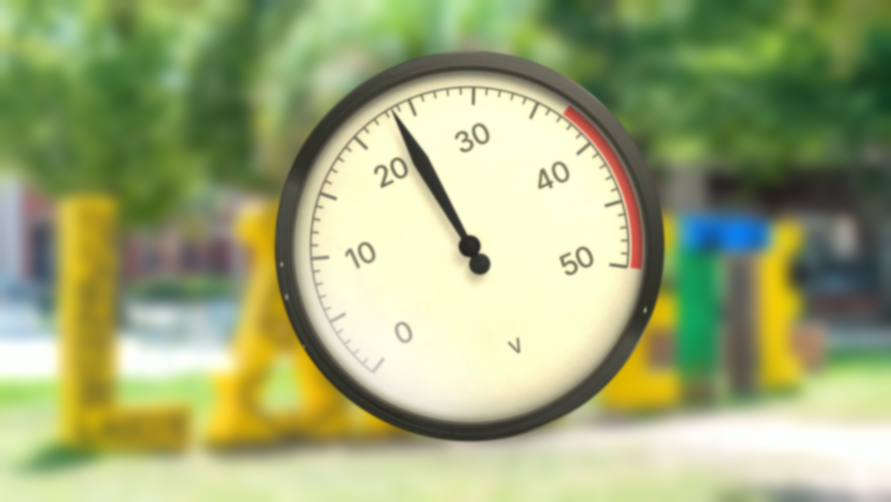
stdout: 23.5 (V)
